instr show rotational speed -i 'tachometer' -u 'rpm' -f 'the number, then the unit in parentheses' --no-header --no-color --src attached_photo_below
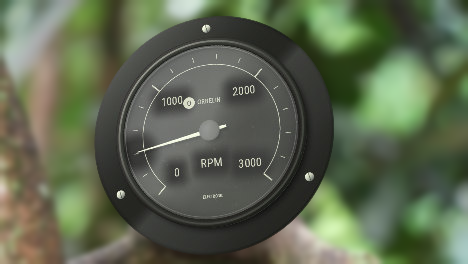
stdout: 400 (rpm)
